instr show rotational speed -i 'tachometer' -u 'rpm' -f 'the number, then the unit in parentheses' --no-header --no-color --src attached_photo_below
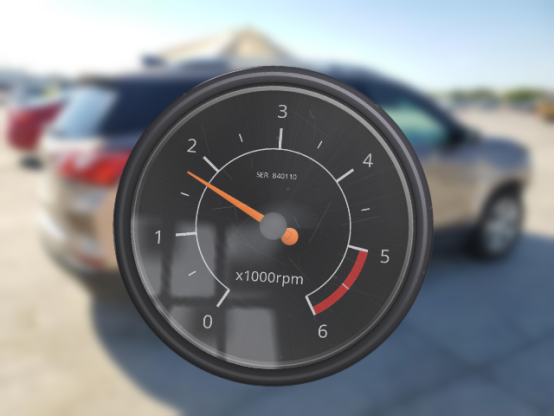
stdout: 1750 (rpm)
